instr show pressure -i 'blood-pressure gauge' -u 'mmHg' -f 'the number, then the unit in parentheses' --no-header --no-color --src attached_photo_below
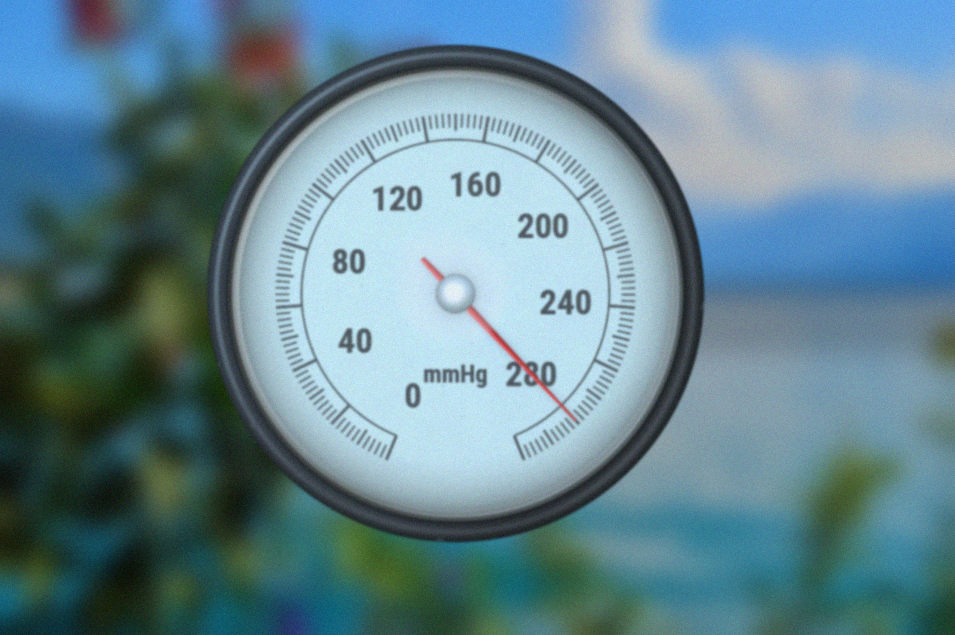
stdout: 280 (mmHg)
